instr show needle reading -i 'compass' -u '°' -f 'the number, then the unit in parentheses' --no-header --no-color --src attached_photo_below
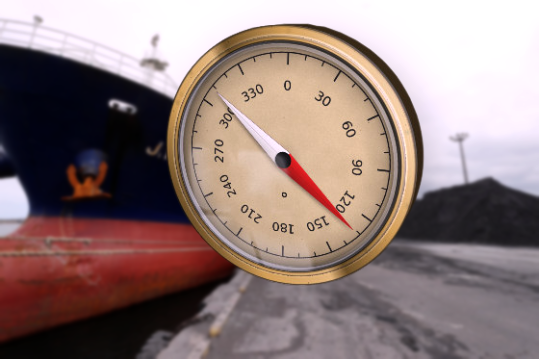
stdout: 130 (°)
